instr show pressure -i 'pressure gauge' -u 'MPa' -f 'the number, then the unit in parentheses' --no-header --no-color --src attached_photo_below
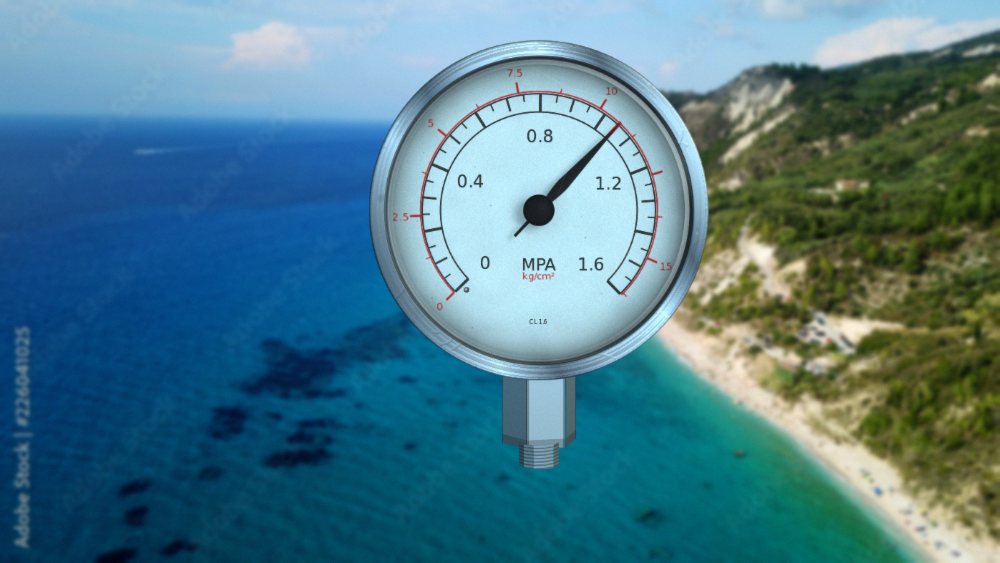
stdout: 1.05 (MPa)
